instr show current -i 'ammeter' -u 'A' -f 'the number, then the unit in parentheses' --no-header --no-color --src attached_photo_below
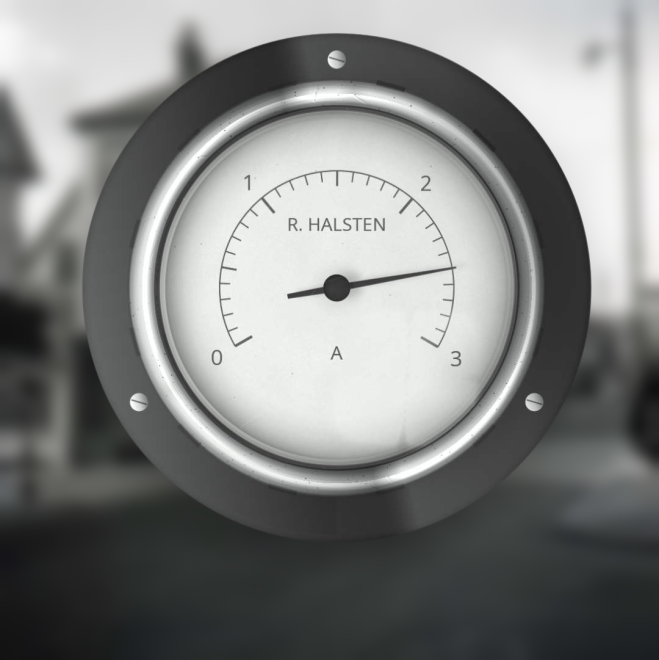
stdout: 2.5 (A)
